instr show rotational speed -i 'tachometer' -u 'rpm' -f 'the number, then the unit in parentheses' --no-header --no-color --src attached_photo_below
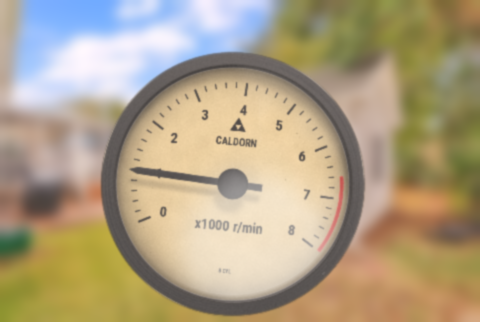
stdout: 1000 (rpm)
